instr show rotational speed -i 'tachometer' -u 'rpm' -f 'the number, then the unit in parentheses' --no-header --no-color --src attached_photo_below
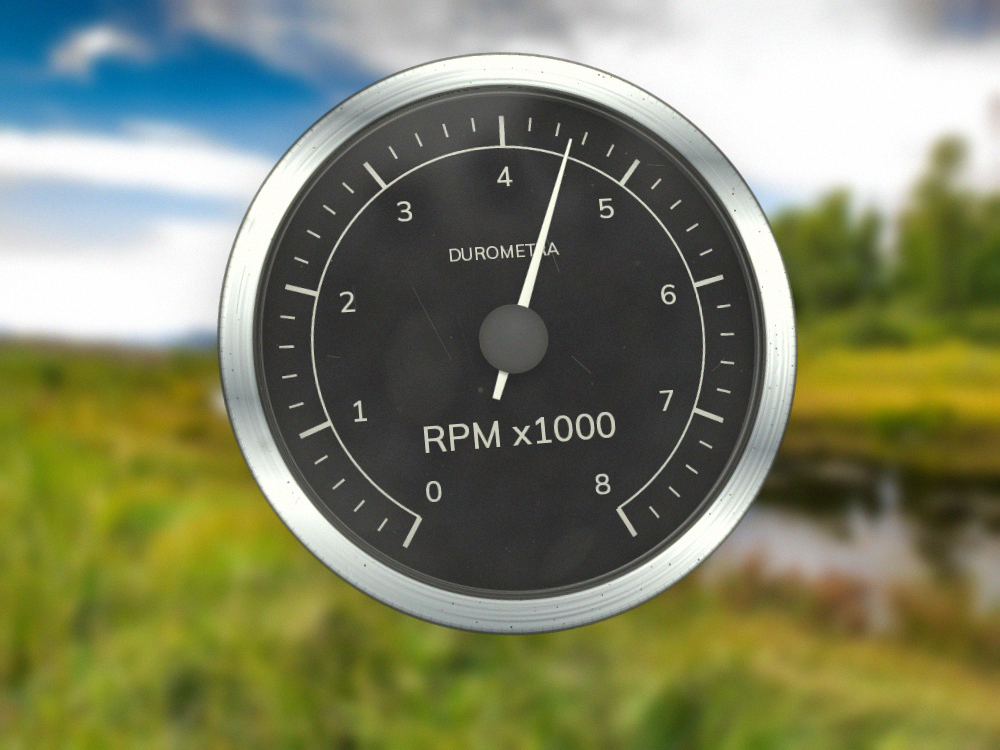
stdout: 4500 (rpm)
